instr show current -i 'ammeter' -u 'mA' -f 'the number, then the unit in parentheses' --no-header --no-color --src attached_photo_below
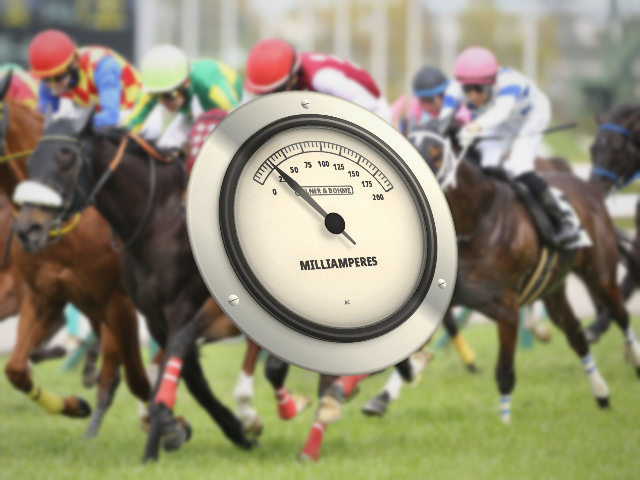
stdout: 25 (mA)
